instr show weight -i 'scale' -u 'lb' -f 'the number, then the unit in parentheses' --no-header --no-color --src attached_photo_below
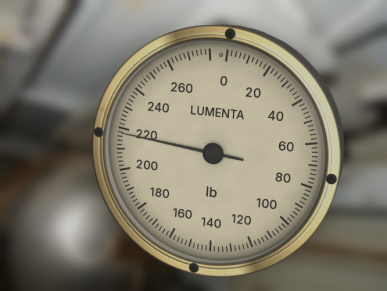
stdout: 218 (lb)
